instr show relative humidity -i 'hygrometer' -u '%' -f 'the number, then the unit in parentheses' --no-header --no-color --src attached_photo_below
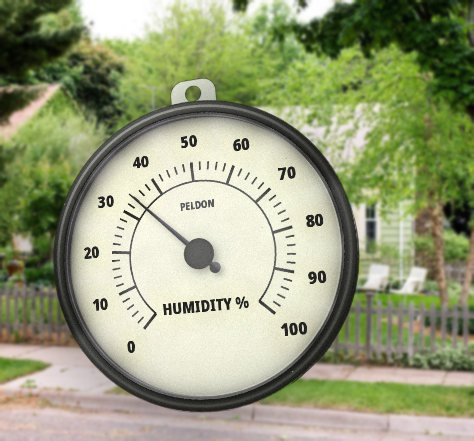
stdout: 34 (%)
